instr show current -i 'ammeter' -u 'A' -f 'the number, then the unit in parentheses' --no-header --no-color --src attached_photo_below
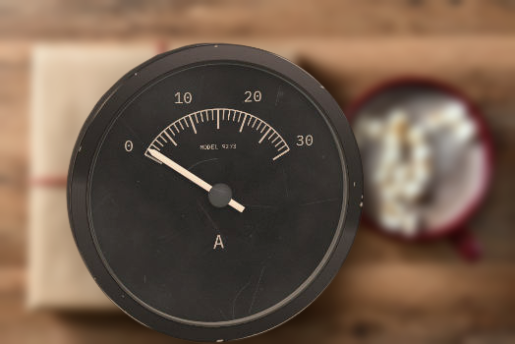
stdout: 1 (A)
